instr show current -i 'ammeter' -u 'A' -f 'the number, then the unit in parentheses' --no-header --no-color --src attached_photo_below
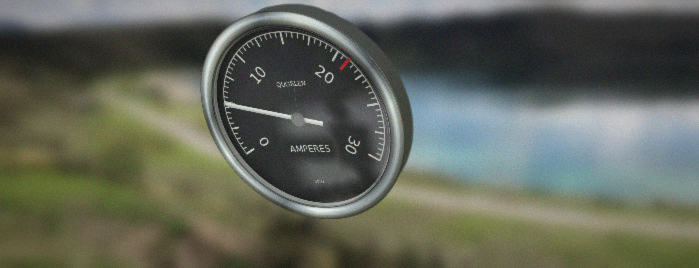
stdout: 5 (A)
